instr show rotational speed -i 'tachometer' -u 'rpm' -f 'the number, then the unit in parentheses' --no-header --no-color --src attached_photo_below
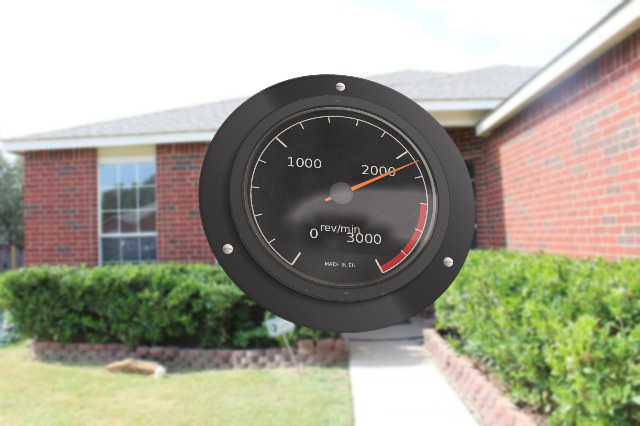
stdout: 2100 (rpm)
